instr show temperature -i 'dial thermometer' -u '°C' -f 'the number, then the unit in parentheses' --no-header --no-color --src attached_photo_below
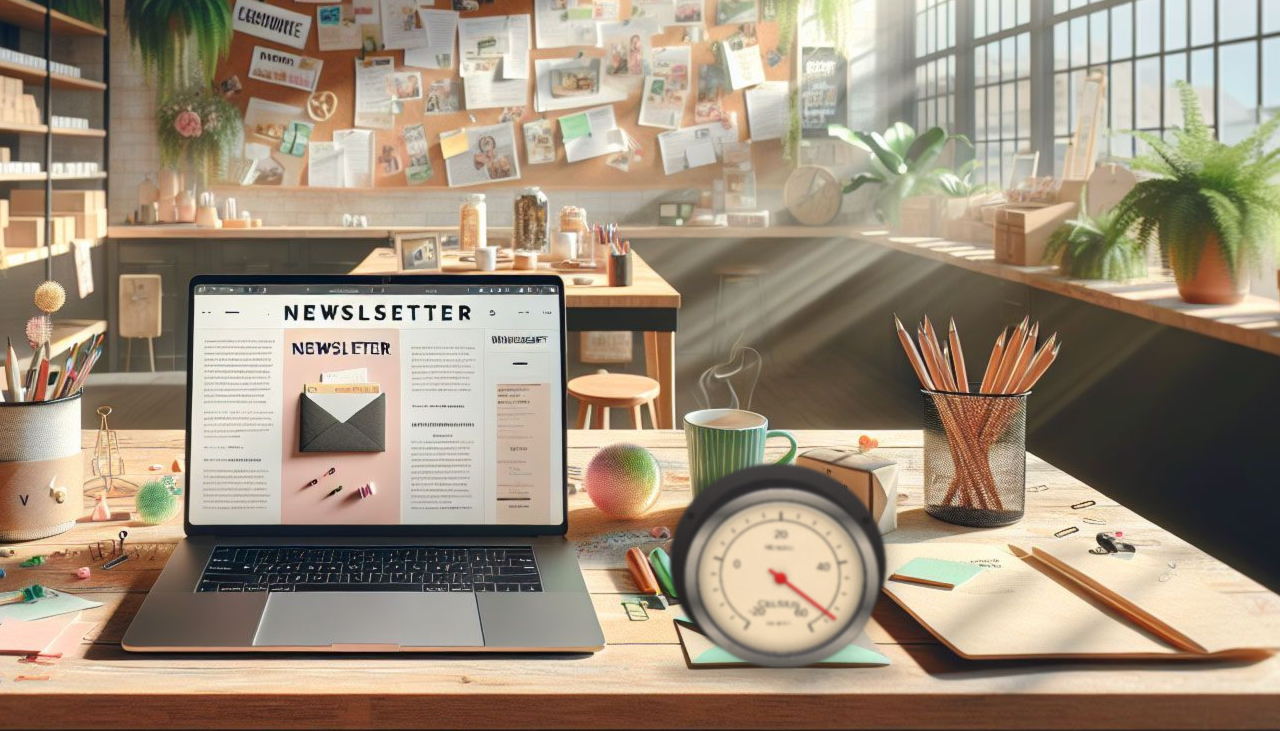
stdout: 54 (°C)
